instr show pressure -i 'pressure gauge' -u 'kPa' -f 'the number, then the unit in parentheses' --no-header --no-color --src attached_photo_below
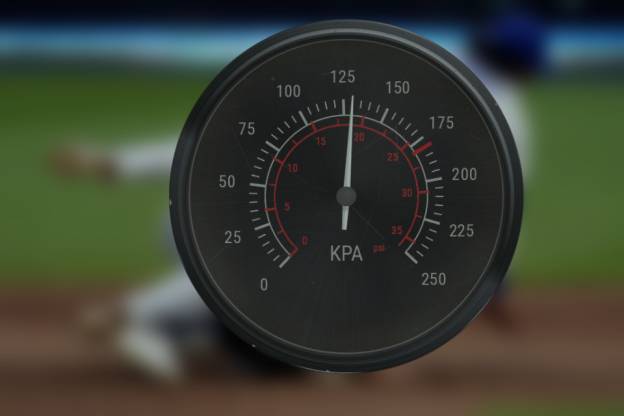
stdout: 130 (kPa)
